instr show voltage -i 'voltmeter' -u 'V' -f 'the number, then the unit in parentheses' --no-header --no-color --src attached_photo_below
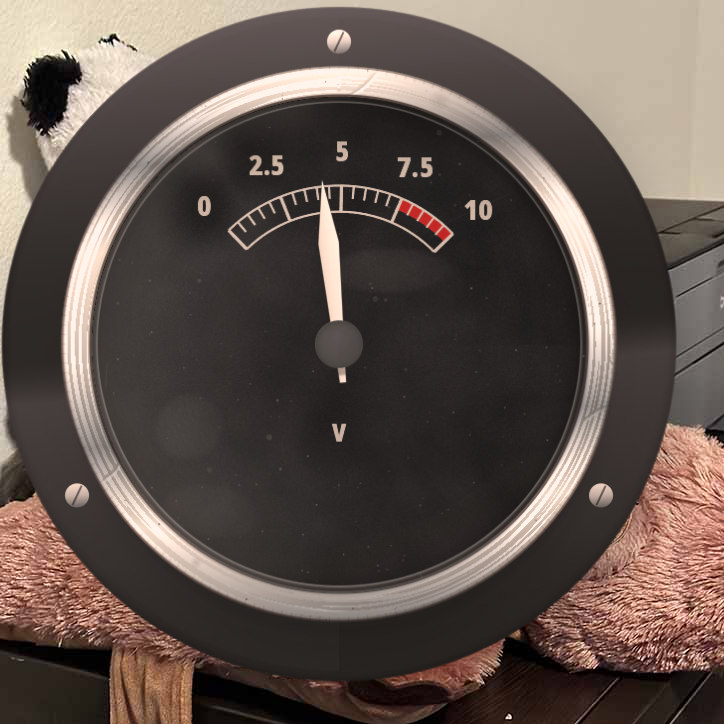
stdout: 4.25 (V)
